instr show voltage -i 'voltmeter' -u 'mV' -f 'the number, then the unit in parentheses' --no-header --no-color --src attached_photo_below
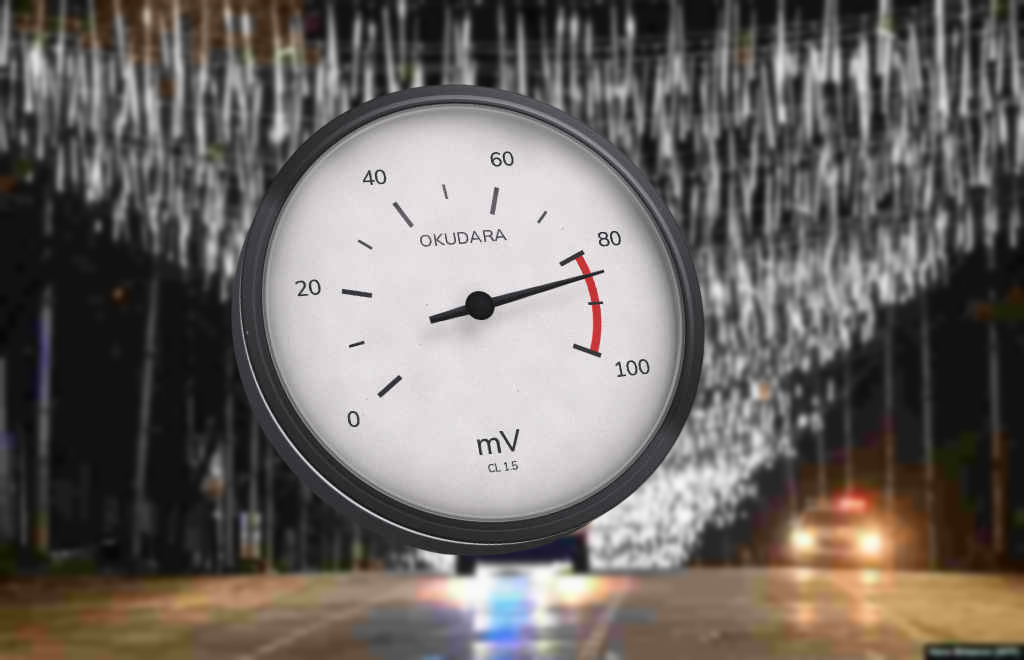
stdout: 85 (mV)
